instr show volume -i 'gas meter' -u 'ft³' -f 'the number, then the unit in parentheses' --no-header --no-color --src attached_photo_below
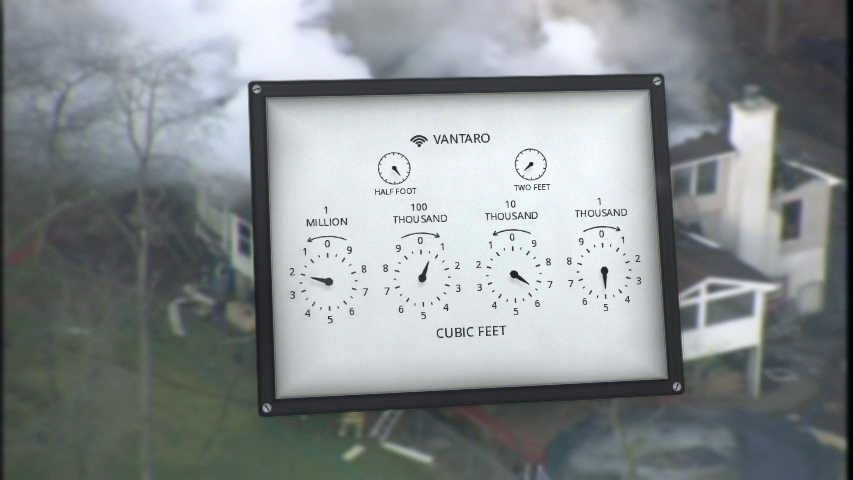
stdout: 206500 (ft³)
